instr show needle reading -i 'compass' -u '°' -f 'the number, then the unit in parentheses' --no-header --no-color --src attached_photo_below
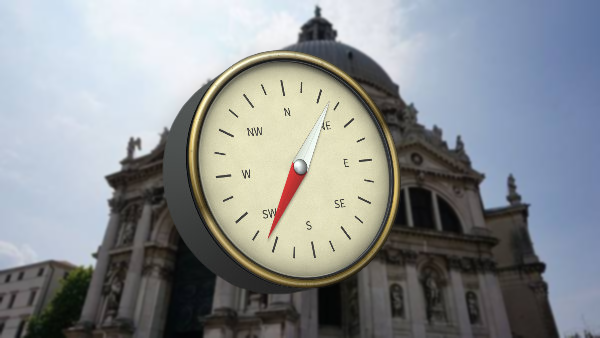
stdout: 217.5 (°)
